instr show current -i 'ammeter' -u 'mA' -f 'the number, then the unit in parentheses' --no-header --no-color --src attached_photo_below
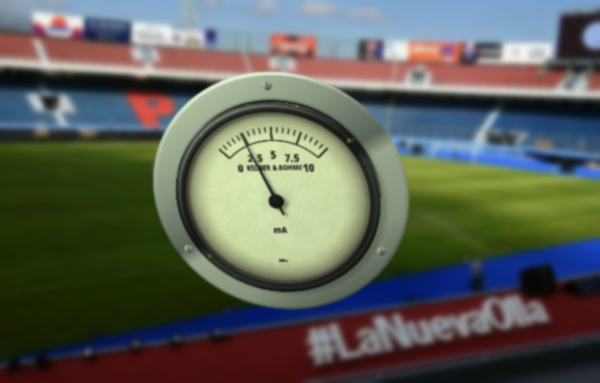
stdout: 2.5 (mA)
